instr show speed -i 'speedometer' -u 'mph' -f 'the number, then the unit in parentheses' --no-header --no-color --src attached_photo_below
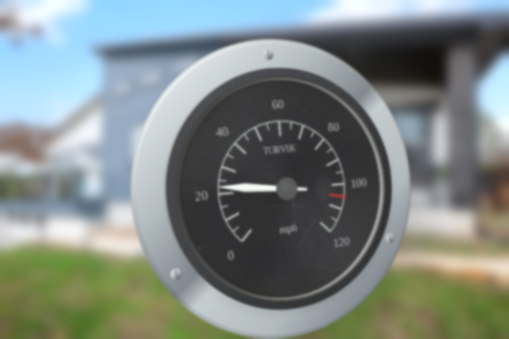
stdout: 22.5 (mph)
